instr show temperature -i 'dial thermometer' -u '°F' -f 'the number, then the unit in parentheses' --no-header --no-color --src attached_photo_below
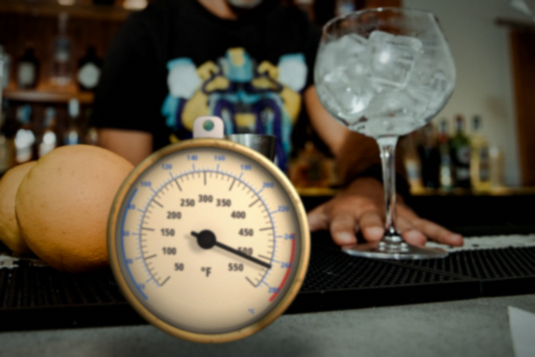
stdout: 510 (°F)
